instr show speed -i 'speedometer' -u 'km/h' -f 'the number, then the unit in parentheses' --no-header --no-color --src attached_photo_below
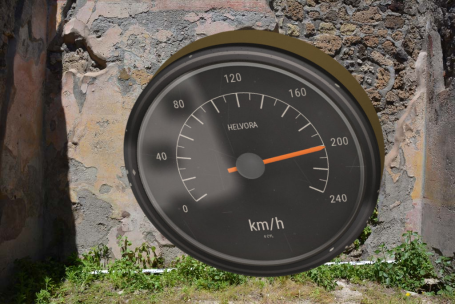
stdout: 200 (km/h)
